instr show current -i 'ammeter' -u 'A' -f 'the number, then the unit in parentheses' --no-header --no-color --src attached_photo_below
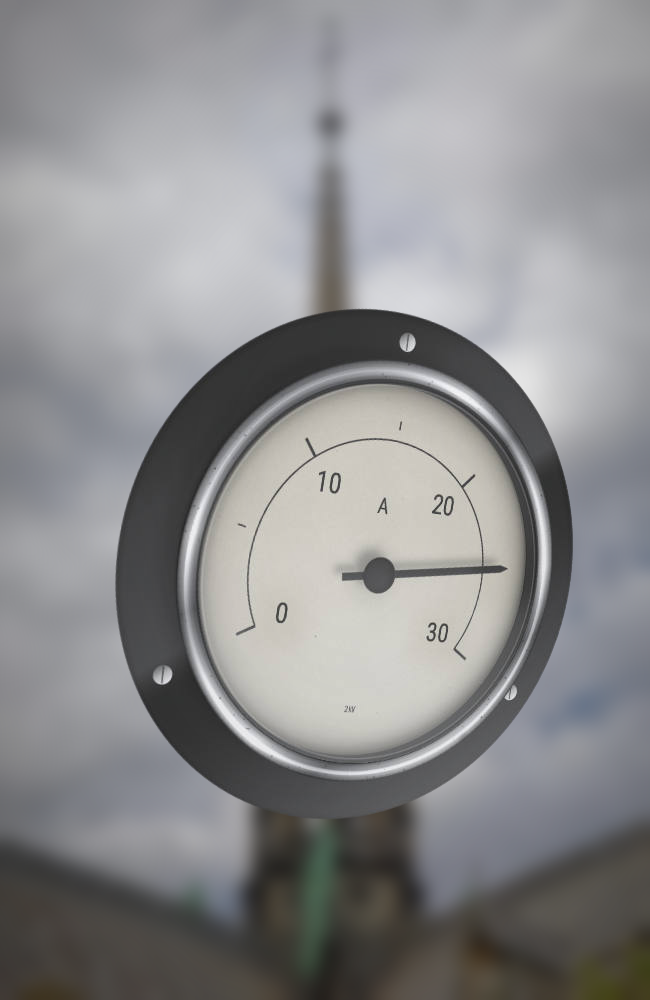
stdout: 25 (A)
